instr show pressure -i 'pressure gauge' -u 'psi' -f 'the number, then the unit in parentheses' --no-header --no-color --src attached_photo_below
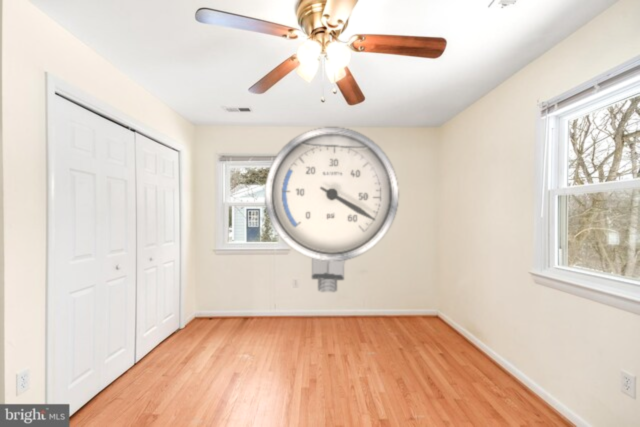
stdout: 56 (psi)
